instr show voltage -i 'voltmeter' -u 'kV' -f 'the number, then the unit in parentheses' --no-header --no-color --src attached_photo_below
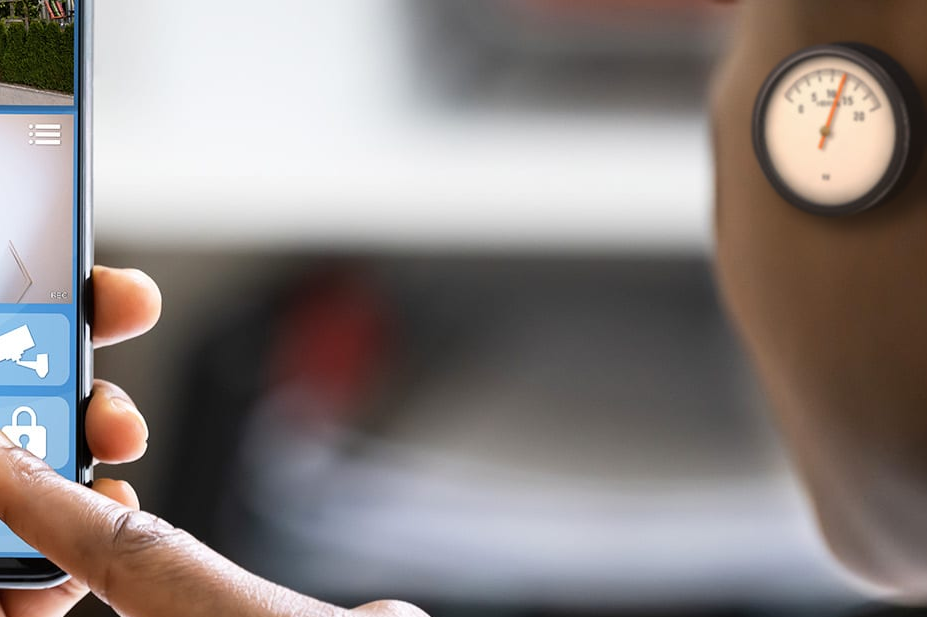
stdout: 12.5 (kV)
